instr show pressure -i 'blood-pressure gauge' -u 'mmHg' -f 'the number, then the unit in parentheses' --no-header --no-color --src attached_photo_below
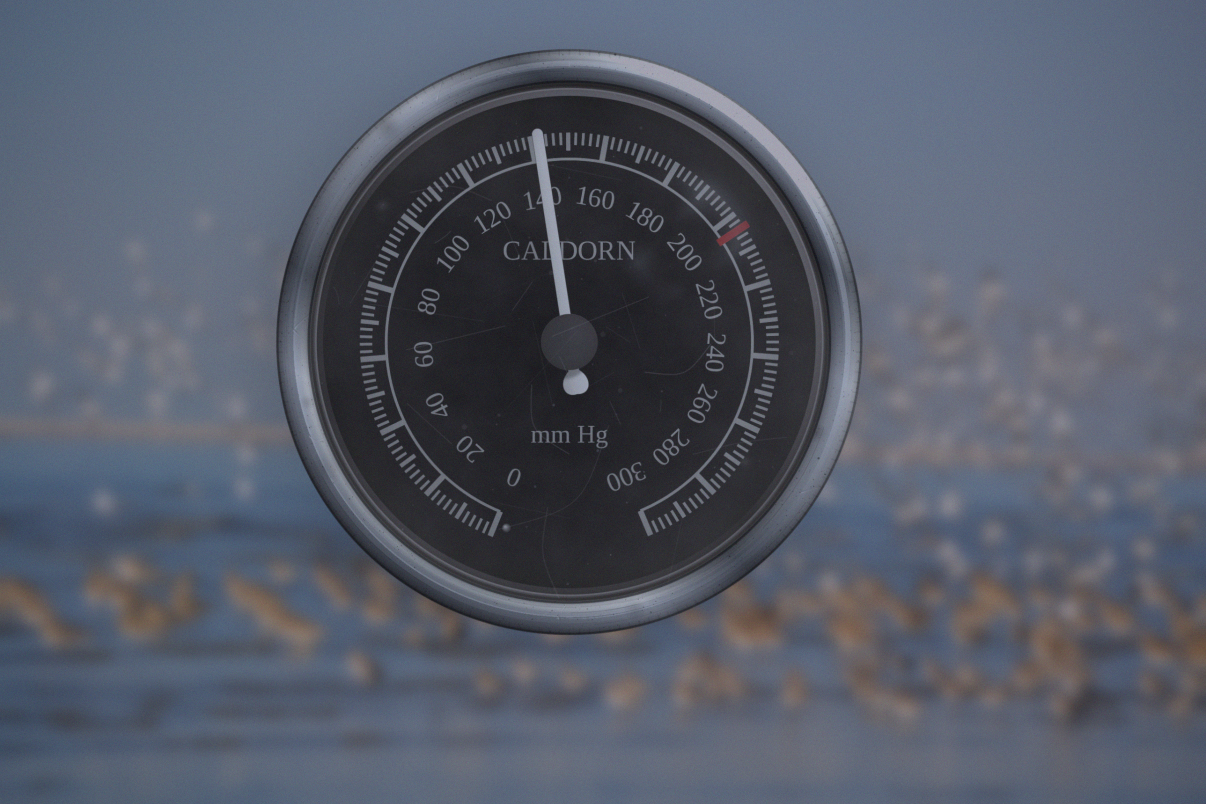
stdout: 142 (mmHg)
